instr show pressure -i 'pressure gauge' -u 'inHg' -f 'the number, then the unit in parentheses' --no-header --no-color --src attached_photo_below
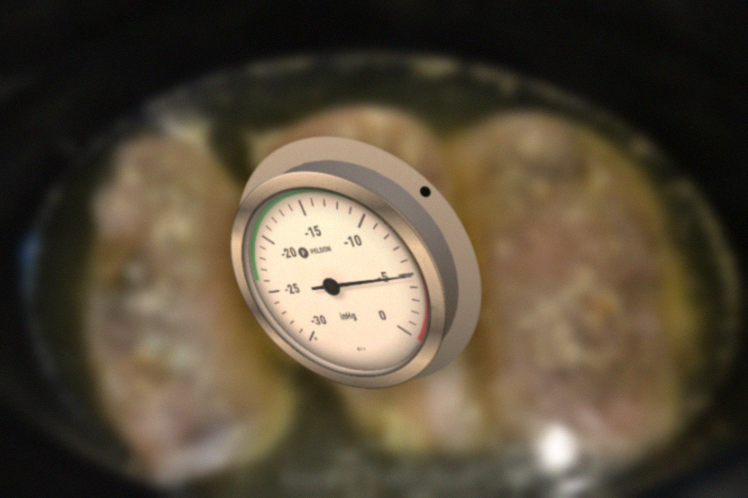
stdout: -5 (inHg)
